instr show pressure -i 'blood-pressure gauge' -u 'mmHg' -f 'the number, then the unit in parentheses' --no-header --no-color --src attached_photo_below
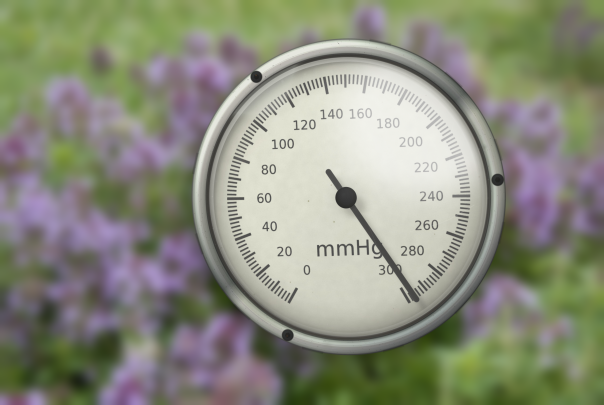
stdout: 296 (mmHg)
